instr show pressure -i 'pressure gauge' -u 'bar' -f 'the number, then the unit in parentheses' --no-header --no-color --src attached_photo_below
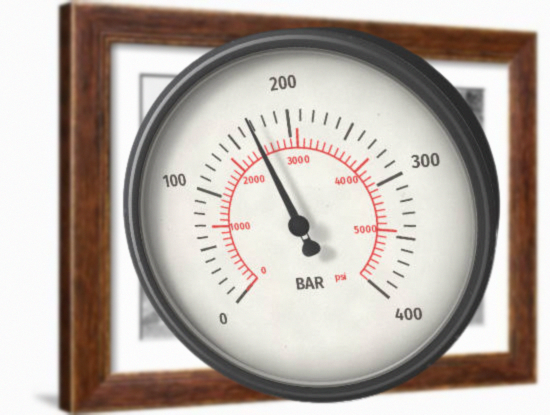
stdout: 170 (bar)
